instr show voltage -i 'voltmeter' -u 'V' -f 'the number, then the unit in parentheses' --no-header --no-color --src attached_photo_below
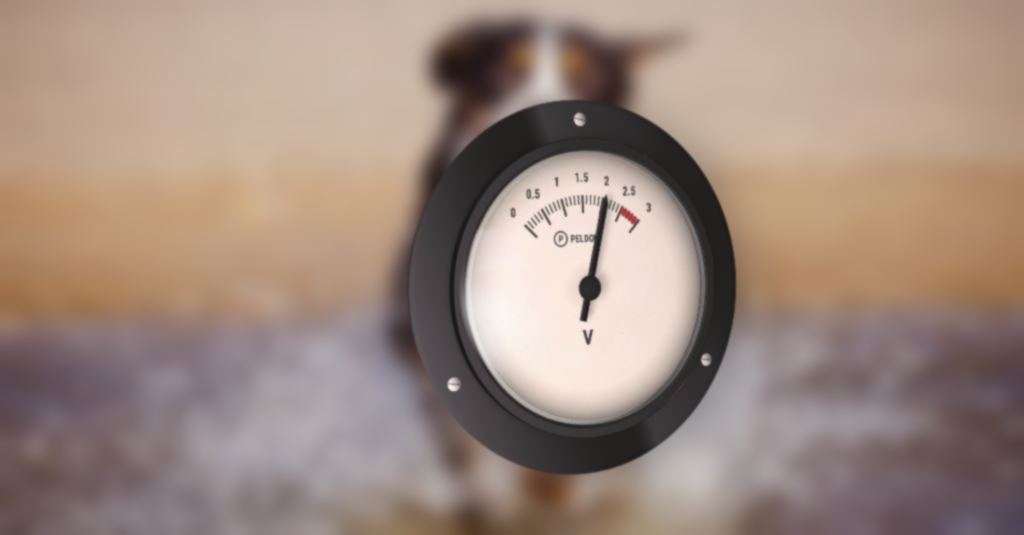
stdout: 2 (V)
